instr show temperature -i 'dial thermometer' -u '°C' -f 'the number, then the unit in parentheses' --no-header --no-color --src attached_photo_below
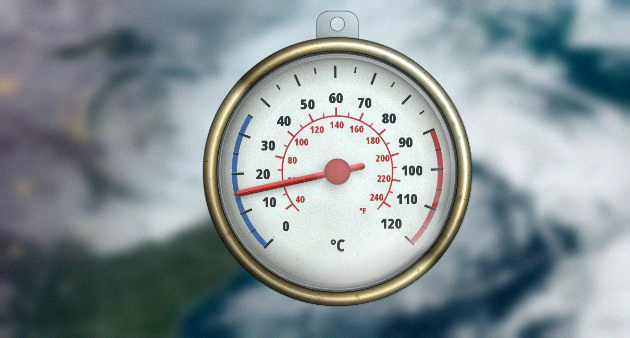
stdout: 15 (°C)
